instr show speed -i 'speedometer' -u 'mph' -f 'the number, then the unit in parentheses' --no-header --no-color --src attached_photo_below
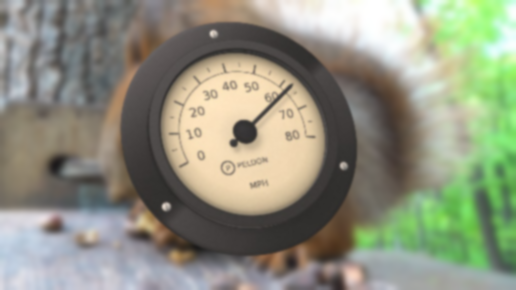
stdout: 62.5 (mph)
